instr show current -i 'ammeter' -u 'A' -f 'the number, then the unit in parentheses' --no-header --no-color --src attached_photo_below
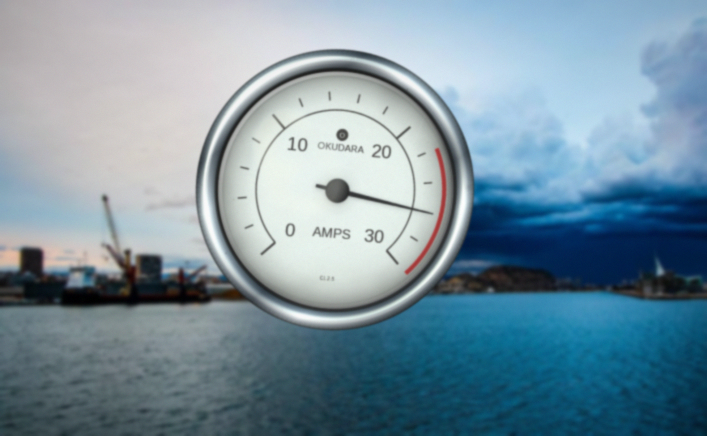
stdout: 26 (A)
